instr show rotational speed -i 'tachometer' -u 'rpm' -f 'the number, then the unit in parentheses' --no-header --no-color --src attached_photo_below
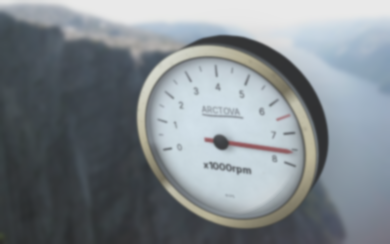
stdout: 7500 (rpm)
